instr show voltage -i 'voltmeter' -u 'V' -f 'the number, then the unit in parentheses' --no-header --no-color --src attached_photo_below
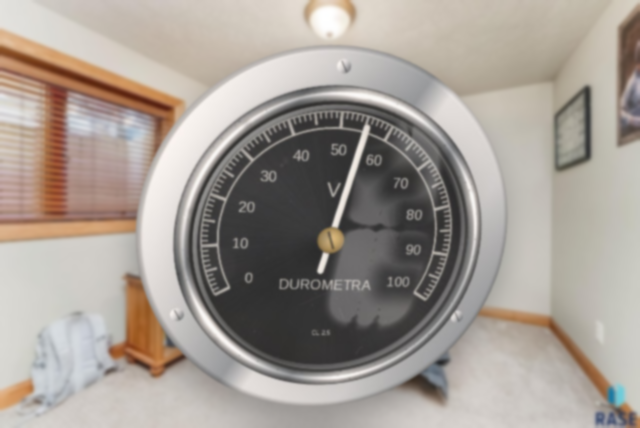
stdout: 55 (V)
